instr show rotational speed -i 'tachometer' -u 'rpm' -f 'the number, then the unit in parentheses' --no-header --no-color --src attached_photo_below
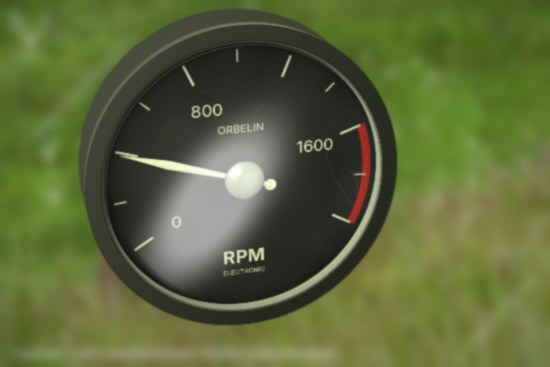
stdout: 400 (rpm)
